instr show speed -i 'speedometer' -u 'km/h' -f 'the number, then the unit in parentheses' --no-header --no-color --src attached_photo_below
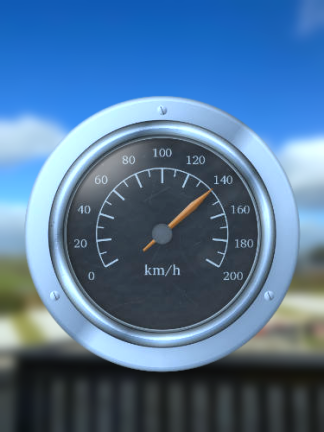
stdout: 140 (km/h)
